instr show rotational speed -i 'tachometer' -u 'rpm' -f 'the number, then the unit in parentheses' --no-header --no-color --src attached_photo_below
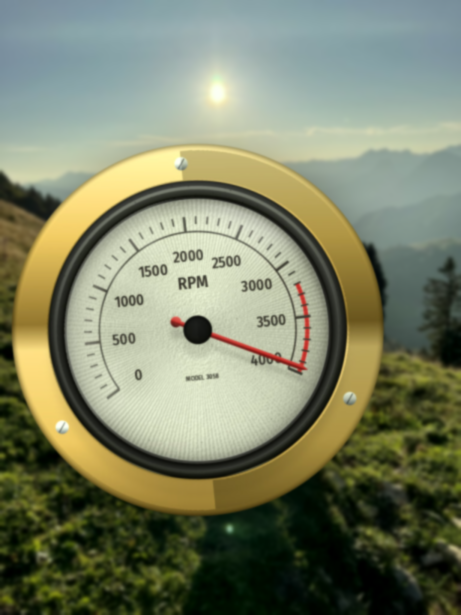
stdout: 3950 (rpm)
